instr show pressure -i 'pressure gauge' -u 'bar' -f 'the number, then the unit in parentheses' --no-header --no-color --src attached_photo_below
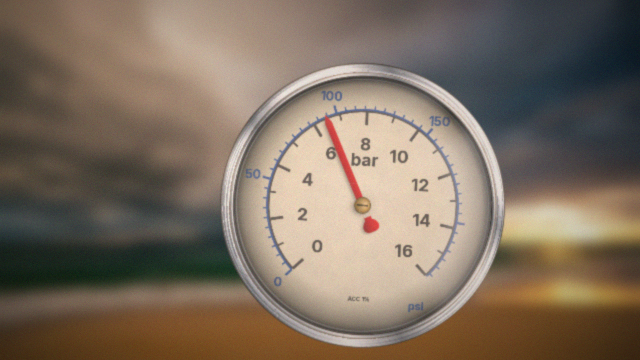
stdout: 6.5 (bar)
